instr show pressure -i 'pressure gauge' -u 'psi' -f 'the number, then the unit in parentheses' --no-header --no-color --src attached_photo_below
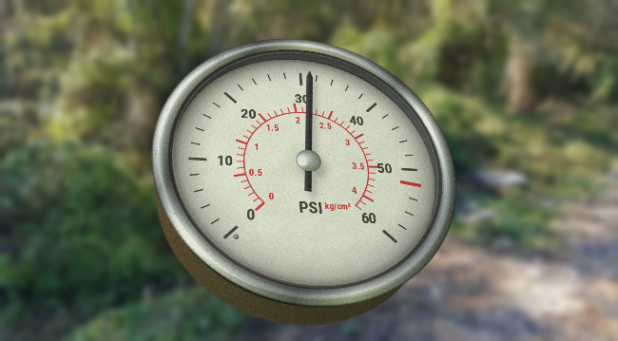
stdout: 31 (psi)
